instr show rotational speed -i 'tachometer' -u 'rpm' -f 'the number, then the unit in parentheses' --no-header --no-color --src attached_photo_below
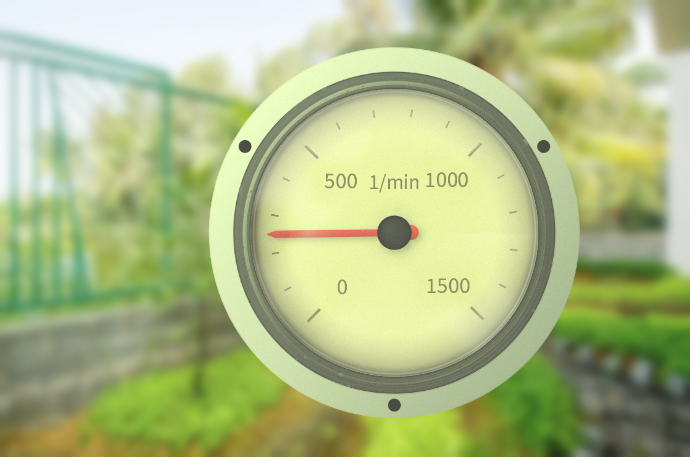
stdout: 250 (rpm)
